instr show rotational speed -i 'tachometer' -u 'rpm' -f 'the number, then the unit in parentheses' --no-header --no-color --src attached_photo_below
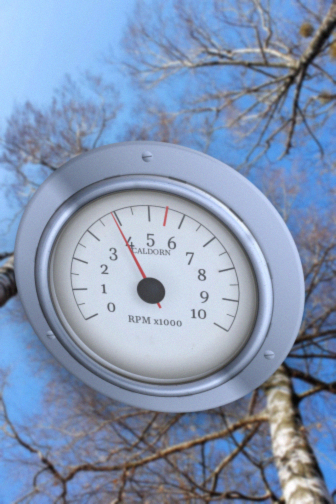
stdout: 4000 (rpm)
